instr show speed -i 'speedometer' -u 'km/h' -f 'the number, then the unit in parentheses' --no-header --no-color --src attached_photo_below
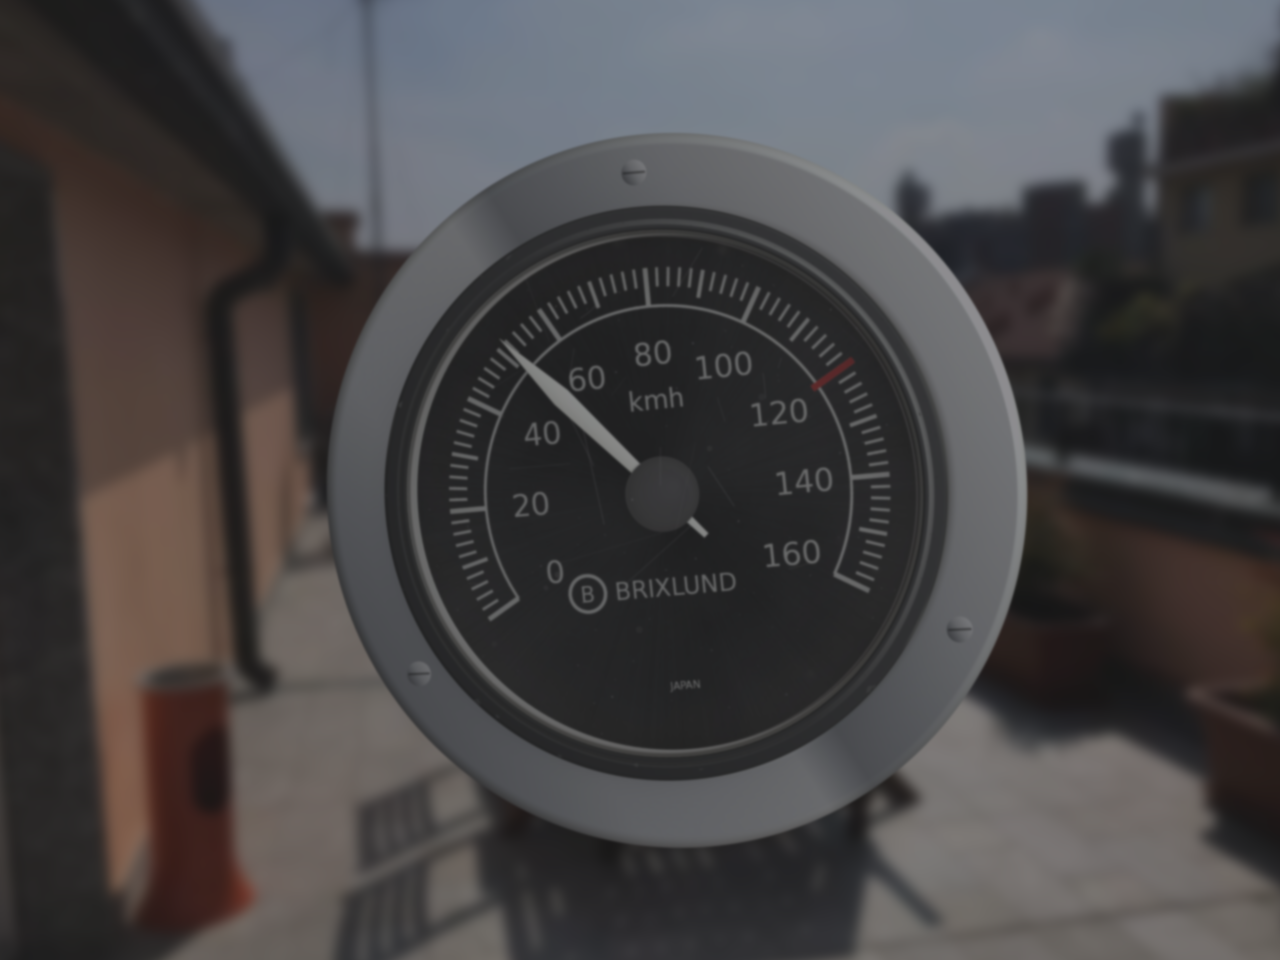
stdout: 52 (km/h)
